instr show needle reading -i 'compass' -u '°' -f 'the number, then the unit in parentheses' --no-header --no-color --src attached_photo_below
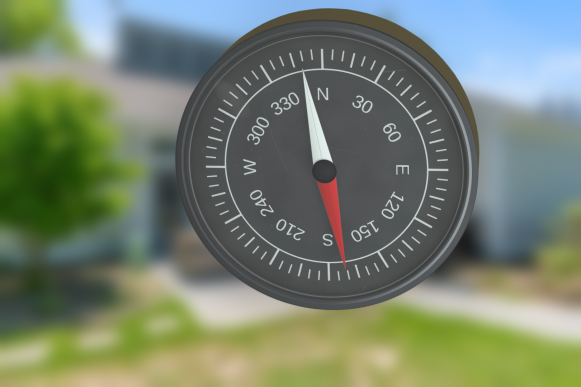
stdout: 170 (°)
